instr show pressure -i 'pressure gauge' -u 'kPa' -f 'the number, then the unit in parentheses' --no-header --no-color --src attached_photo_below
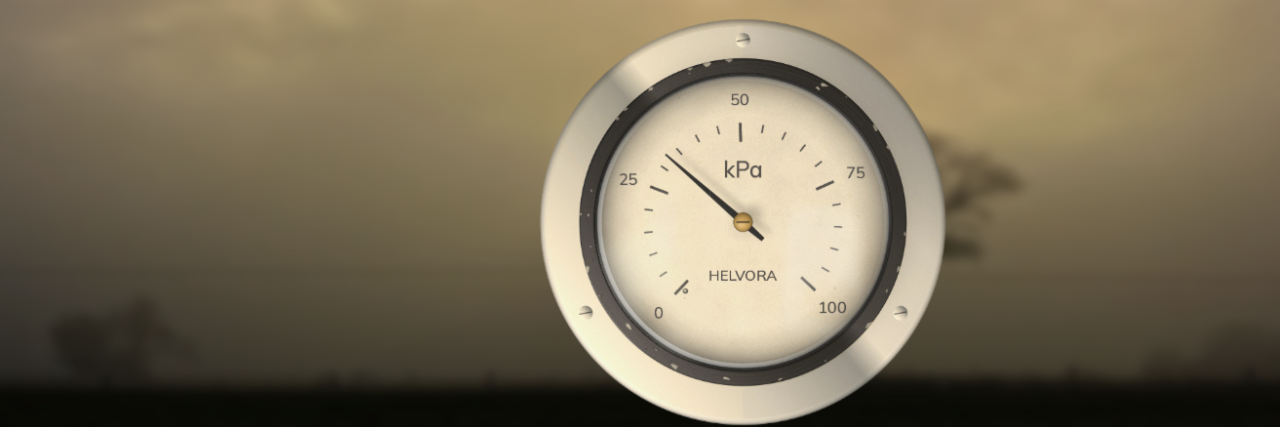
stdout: 32.5 (kPa)
